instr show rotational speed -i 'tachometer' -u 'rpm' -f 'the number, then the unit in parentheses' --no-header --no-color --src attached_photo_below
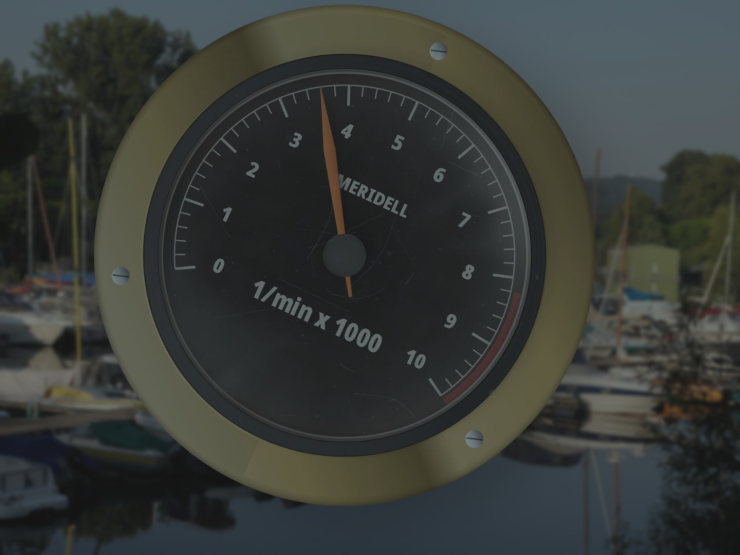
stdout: 3600 (rpm)
